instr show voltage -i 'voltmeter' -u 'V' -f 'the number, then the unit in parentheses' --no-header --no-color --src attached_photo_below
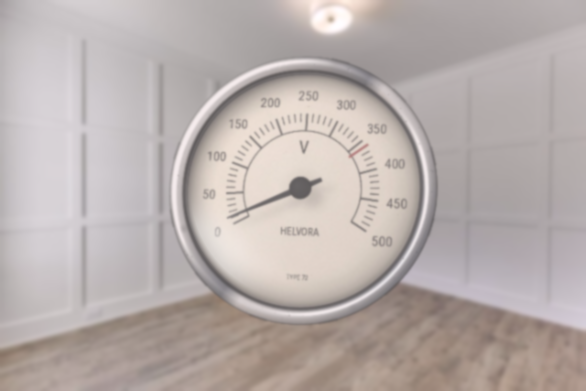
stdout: 10 (V)
